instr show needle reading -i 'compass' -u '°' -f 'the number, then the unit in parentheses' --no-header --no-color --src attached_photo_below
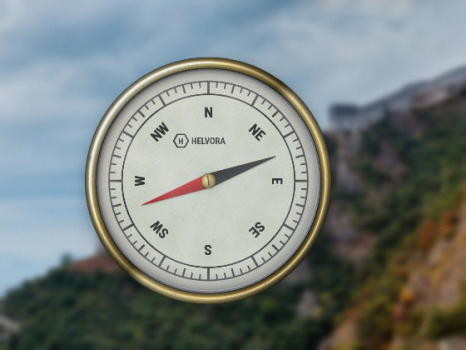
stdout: 250 (°)
